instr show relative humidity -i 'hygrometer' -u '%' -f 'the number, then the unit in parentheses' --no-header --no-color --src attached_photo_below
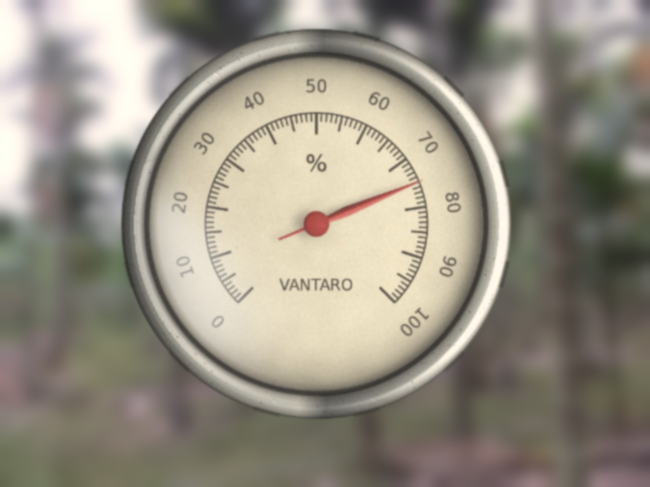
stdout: 75 (%)
